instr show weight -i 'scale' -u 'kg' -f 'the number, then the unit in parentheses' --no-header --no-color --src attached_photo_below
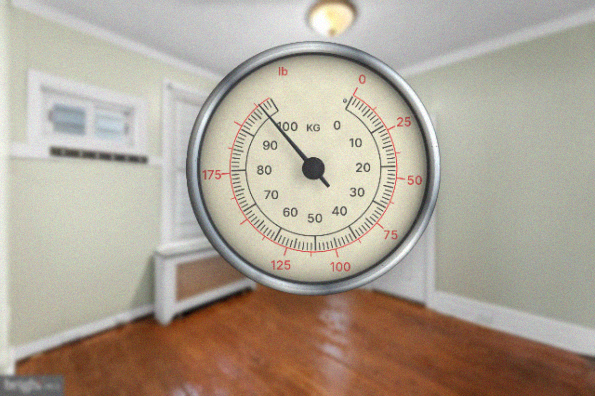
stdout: 97 (kg)
